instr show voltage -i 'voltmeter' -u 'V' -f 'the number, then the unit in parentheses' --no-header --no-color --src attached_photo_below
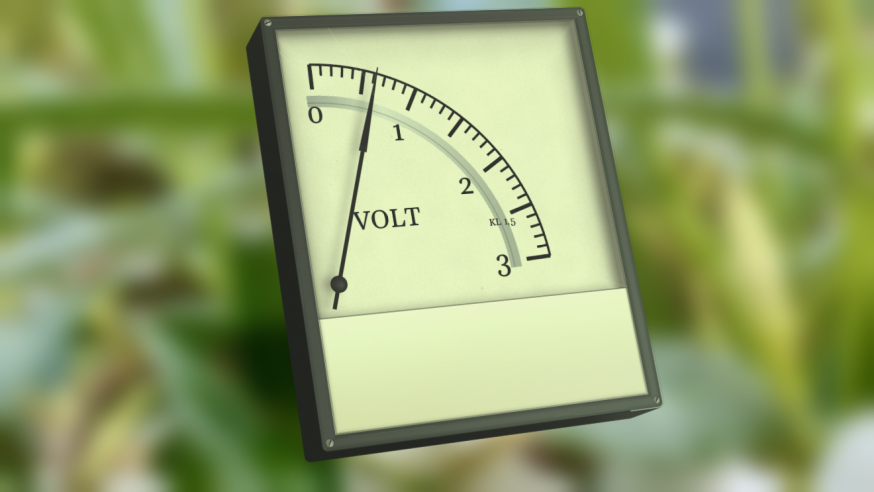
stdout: 0.6 (V)
